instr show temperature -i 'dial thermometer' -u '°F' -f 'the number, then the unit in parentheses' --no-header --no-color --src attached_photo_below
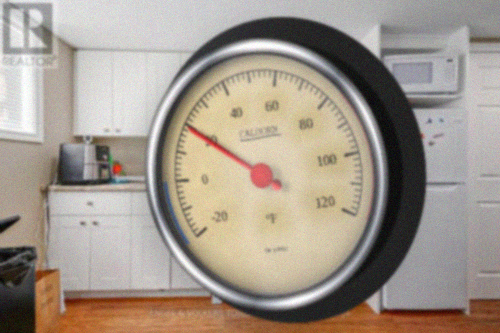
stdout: 20 (°F)
